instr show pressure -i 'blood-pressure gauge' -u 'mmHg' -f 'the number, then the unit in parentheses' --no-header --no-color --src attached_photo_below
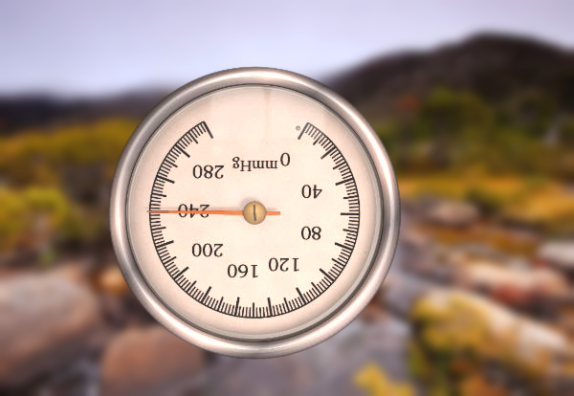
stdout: 240 (mmHg)
